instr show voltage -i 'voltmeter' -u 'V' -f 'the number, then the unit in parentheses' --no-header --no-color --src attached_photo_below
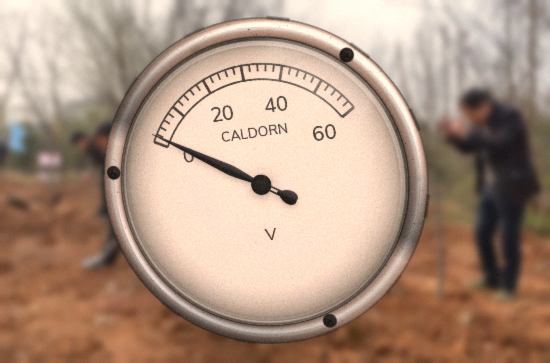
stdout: 2 (V)
